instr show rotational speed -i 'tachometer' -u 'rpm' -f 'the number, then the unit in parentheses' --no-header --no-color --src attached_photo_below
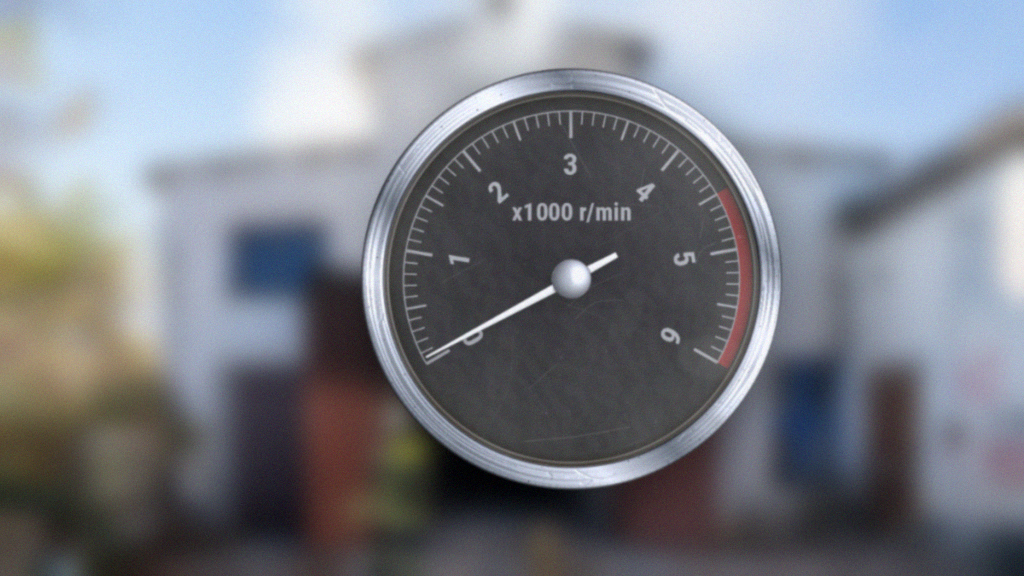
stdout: 50 (rpm)
